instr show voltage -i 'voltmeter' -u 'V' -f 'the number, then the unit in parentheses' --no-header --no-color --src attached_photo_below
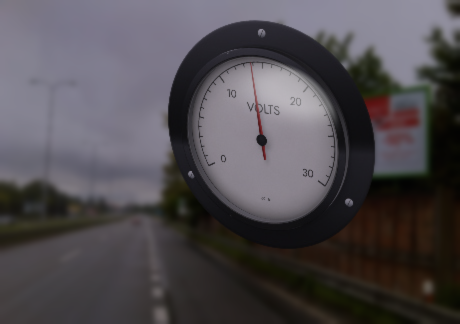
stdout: 14 (V)
